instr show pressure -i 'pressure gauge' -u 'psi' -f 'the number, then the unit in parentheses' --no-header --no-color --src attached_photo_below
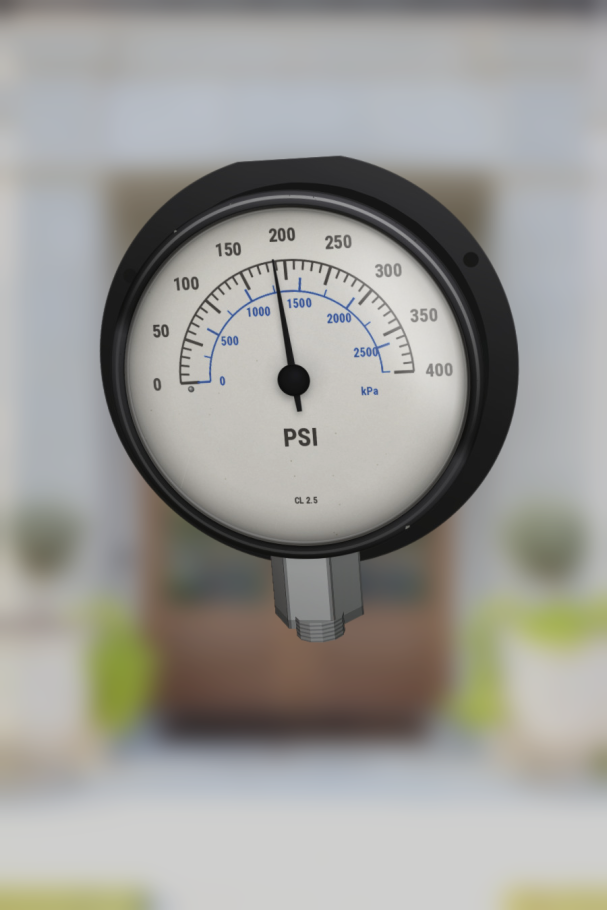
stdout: 190 (psi)
